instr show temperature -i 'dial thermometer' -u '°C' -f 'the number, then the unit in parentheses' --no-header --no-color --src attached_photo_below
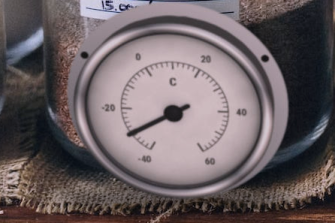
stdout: -30 (°C)
